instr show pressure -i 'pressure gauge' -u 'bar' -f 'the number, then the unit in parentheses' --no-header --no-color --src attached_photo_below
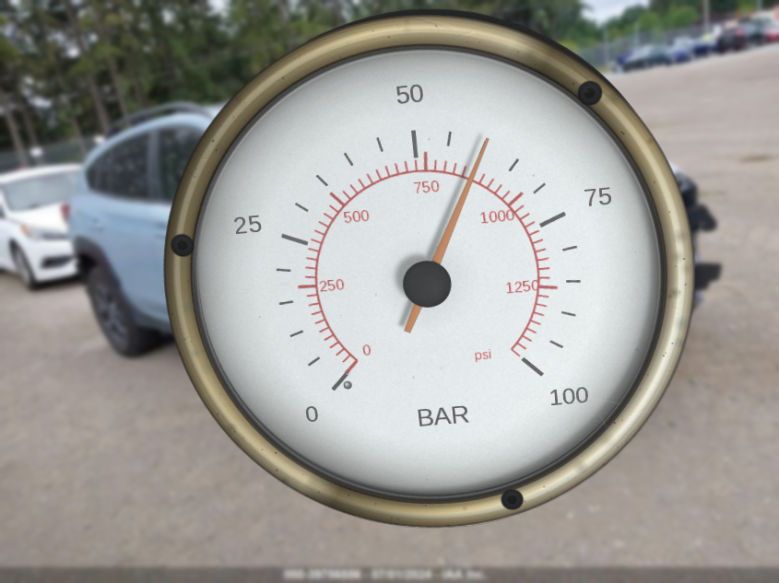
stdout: 60 (bar)
